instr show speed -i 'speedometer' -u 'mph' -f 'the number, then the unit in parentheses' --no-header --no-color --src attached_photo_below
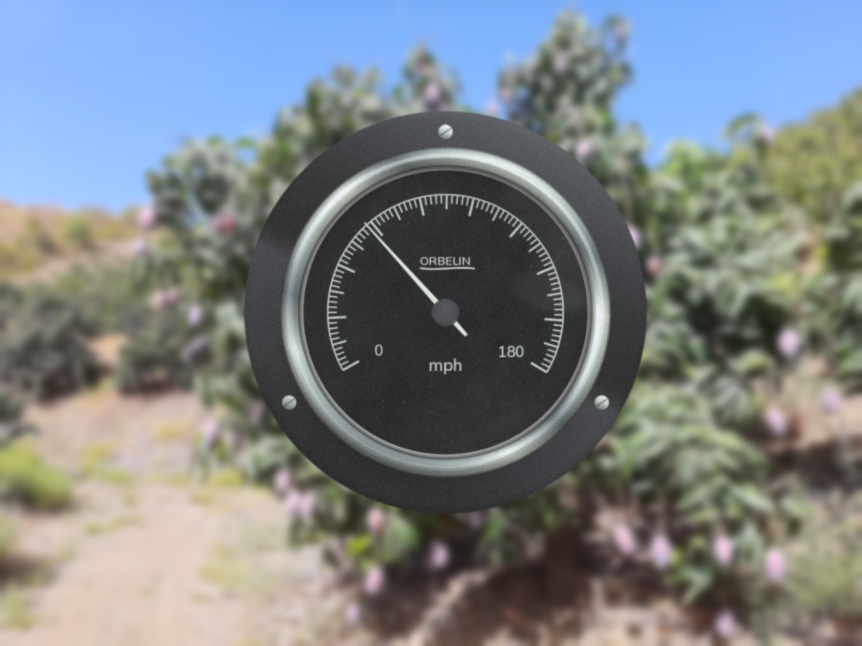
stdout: 58 (mph)
